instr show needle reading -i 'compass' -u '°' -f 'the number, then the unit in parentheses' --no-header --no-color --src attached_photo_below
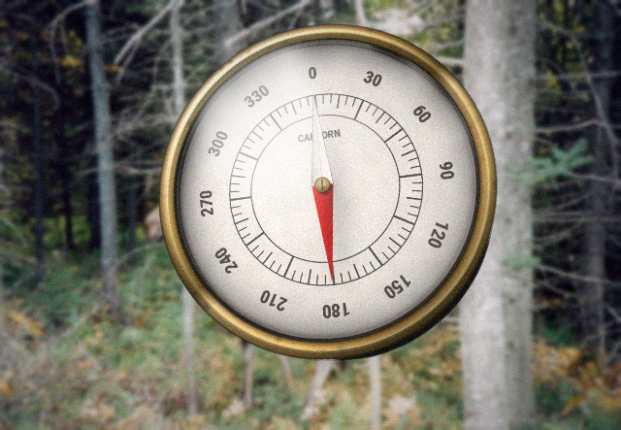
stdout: 180 (°)
